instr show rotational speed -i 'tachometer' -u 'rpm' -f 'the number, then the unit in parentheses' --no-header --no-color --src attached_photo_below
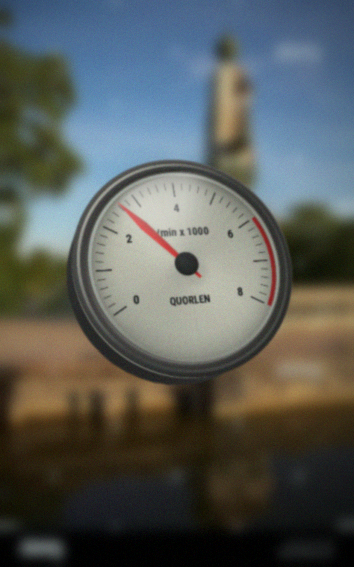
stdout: 2600 (rpm)
